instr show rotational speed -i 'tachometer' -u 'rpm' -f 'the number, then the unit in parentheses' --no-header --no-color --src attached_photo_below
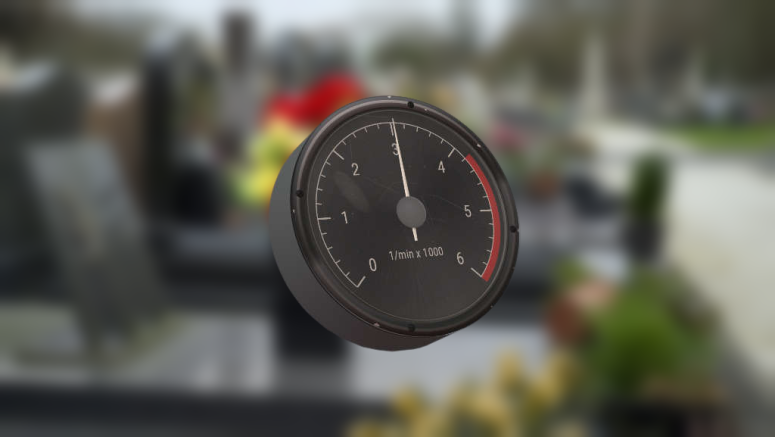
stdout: 3000 (rpm)
